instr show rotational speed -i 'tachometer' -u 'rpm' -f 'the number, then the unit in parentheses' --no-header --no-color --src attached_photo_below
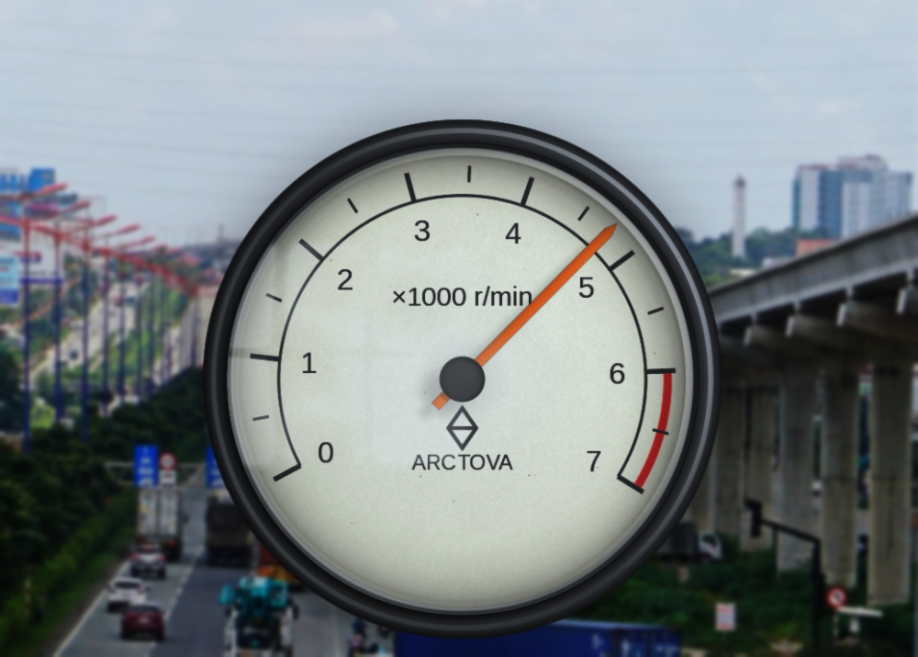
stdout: 4750 (rpm)
